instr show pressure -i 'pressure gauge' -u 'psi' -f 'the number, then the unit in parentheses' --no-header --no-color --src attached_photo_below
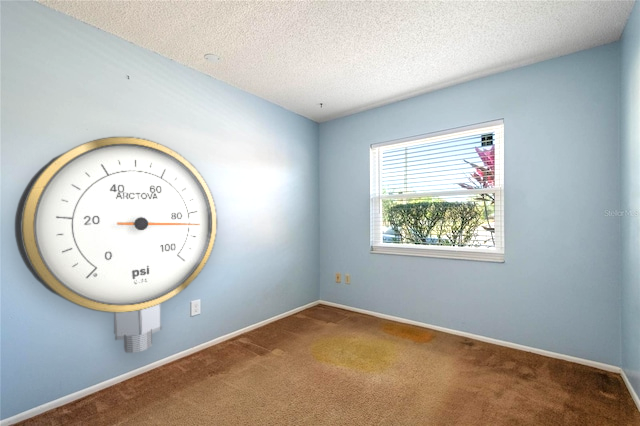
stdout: 85 (psi)
